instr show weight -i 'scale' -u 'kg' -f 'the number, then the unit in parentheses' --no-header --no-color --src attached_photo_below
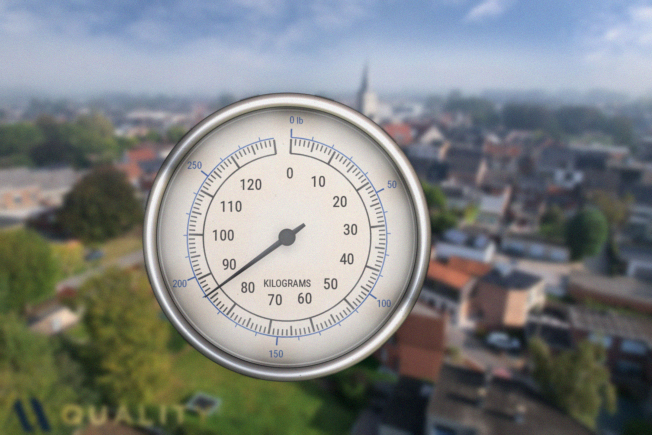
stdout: 86 (kg)
